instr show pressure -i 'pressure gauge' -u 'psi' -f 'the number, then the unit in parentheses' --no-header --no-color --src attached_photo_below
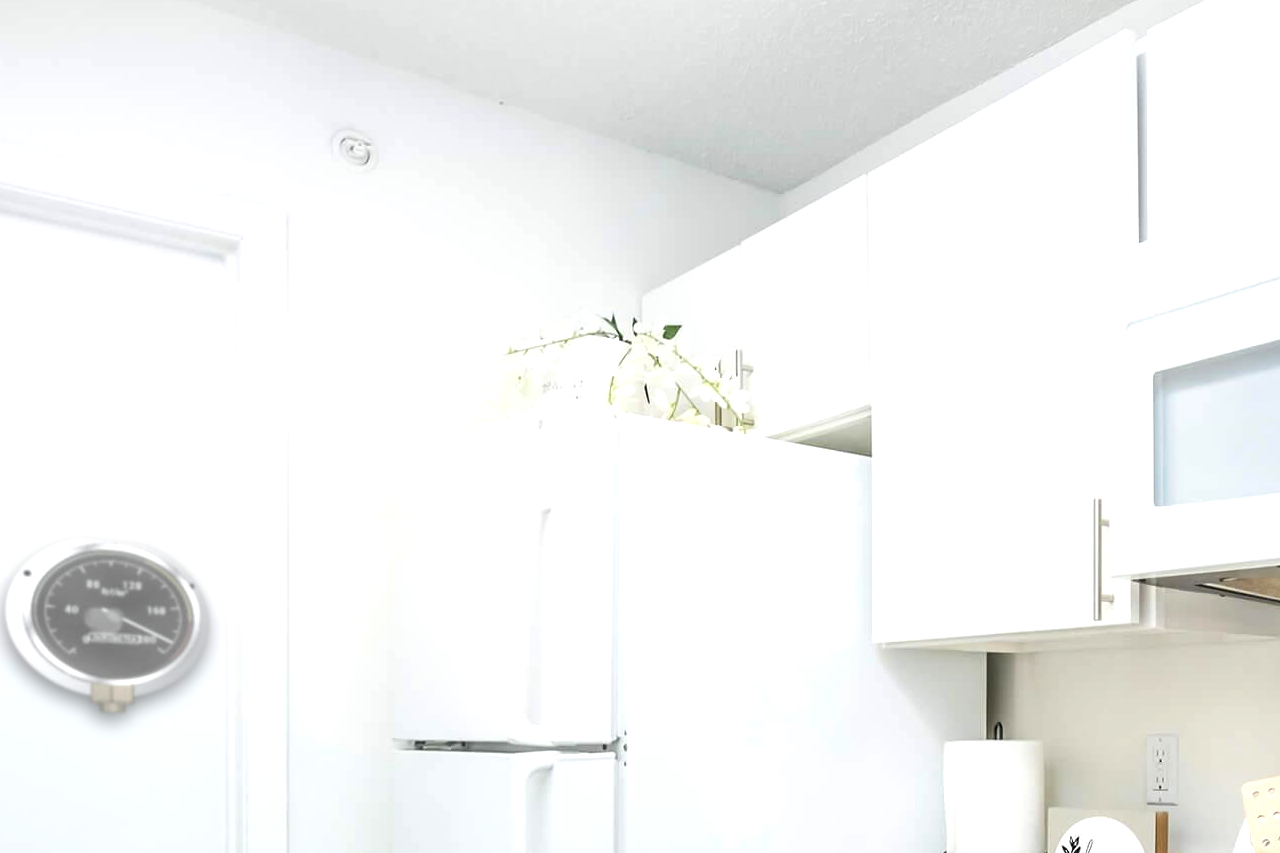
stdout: 190 (psi)
